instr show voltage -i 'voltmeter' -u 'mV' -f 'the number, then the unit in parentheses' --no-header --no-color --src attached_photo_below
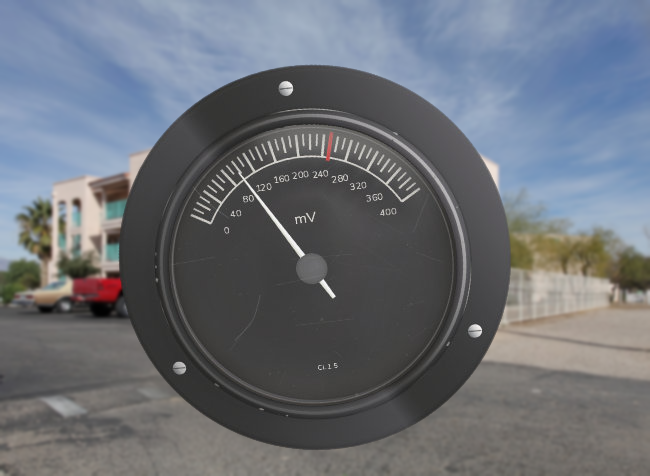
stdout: 100 (mV)
